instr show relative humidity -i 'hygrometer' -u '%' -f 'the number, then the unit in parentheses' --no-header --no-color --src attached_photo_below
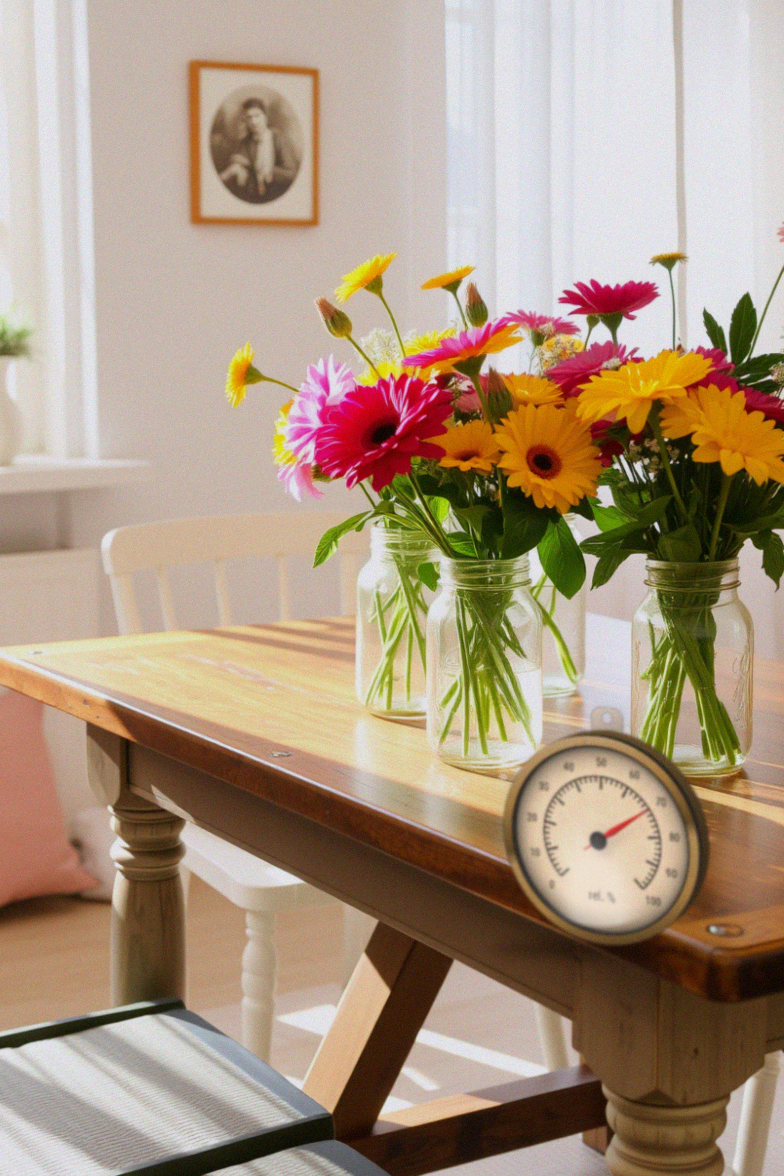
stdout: 70 (%)
